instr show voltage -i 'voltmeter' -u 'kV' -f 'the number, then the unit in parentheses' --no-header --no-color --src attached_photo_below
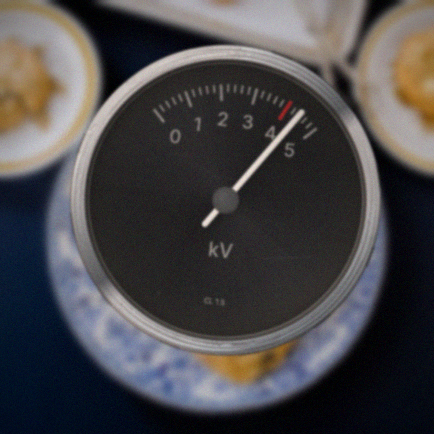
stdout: 4.4 (kV)
